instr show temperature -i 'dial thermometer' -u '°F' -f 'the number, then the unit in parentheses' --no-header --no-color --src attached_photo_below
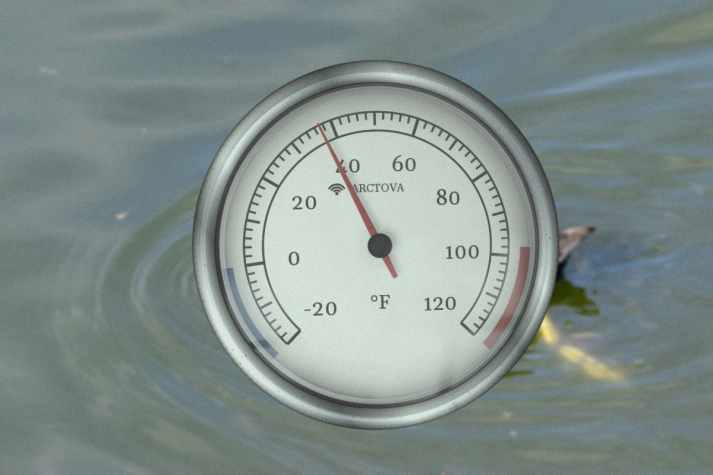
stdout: 37 (°F)
